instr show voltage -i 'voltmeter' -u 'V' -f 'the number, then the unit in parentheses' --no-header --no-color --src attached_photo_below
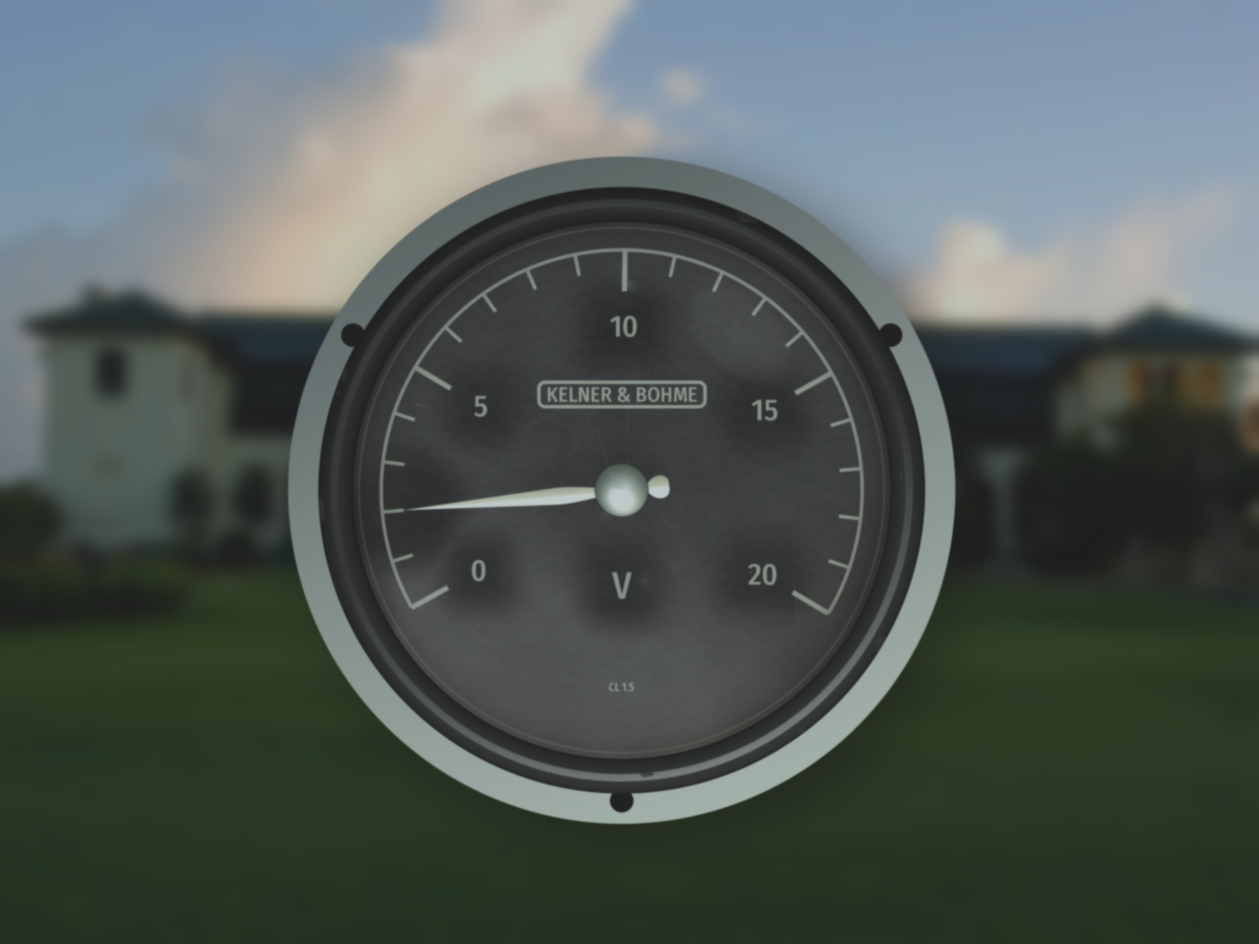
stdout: 2 (V)
